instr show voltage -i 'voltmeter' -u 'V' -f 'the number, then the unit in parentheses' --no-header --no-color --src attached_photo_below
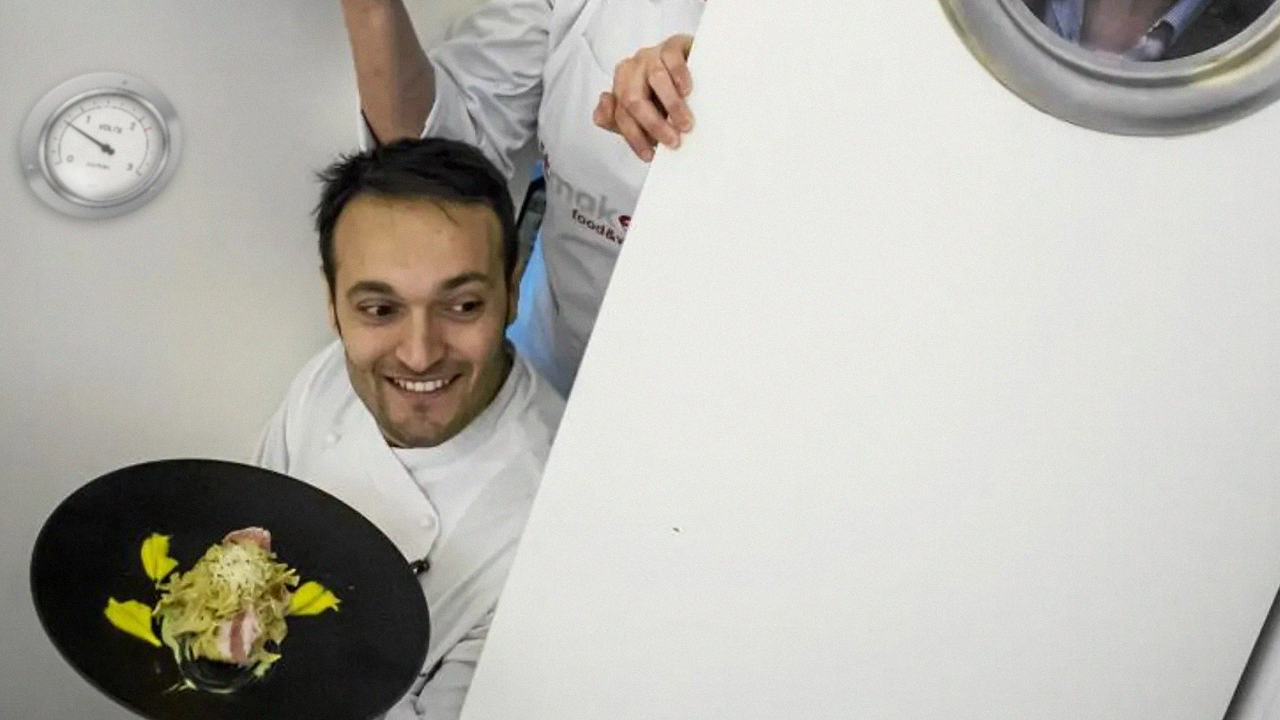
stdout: 0.7 (V)
